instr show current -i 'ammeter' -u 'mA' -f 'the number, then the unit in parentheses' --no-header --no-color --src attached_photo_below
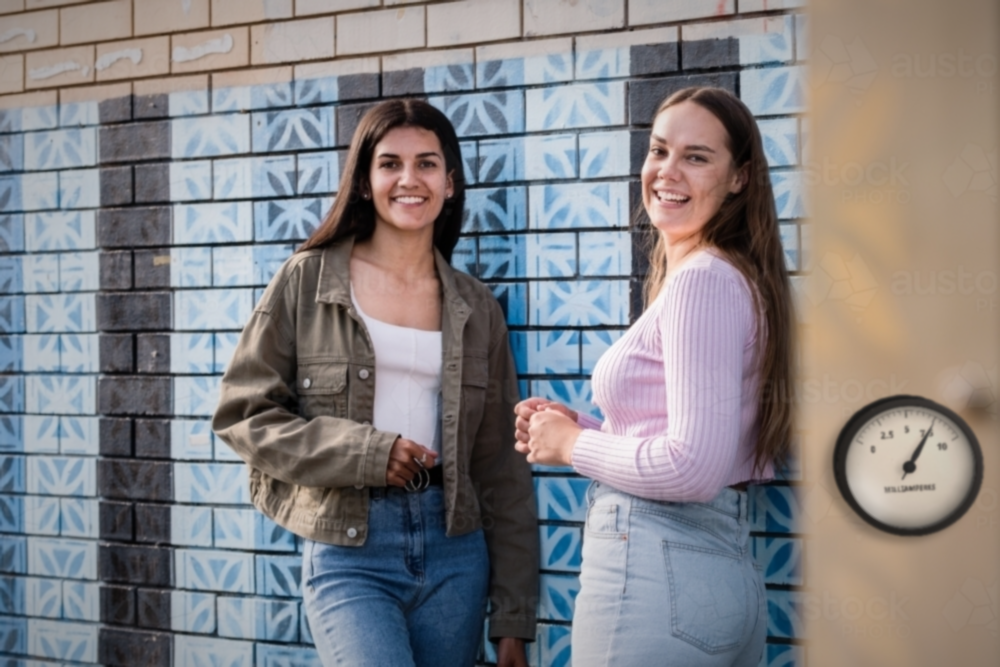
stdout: 7.5 (mA)
